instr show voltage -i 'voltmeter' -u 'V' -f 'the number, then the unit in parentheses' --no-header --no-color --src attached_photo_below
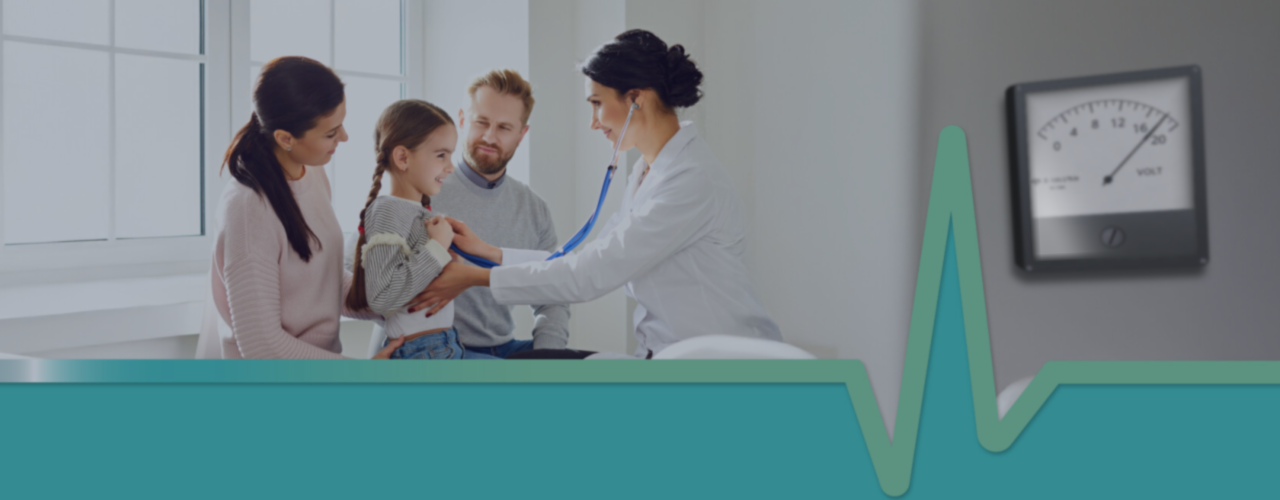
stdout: 18 (V)
